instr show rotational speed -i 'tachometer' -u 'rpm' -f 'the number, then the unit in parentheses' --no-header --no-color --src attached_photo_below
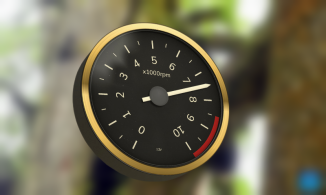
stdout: 7500 (rpm)
